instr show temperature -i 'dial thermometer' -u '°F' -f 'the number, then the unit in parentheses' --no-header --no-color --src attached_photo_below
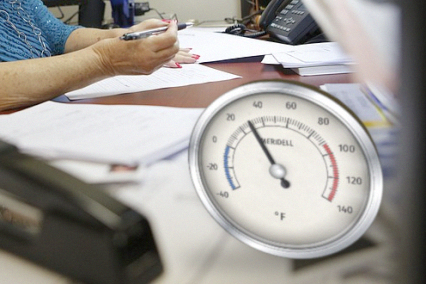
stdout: 30 (°F)
